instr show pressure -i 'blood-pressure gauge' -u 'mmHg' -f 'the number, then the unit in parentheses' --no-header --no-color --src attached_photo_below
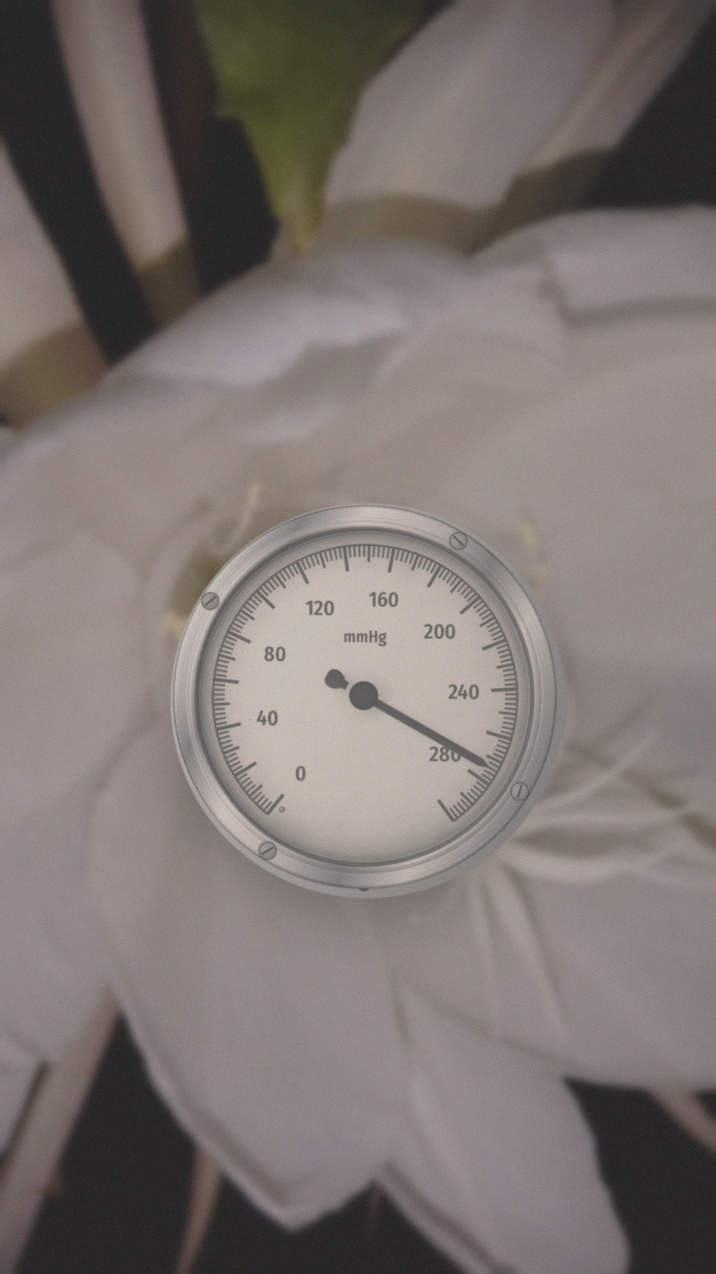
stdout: 274 (mmHg)
